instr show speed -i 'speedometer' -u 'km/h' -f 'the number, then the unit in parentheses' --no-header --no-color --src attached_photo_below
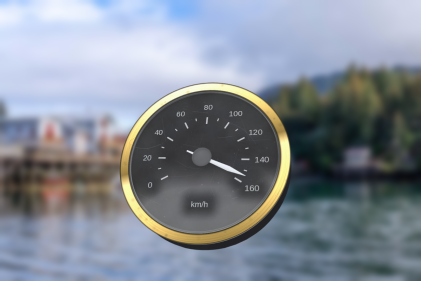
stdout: 155 (km/h)
